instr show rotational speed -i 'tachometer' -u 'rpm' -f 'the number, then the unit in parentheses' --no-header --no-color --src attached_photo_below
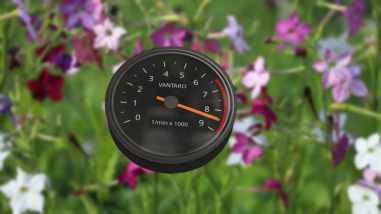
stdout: 8500 (rpm)
